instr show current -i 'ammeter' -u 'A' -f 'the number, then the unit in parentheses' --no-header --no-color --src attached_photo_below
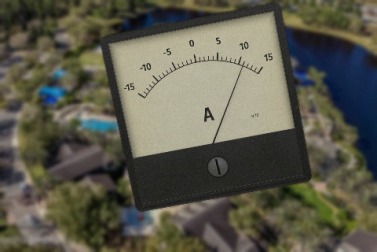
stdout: 11 (A)
